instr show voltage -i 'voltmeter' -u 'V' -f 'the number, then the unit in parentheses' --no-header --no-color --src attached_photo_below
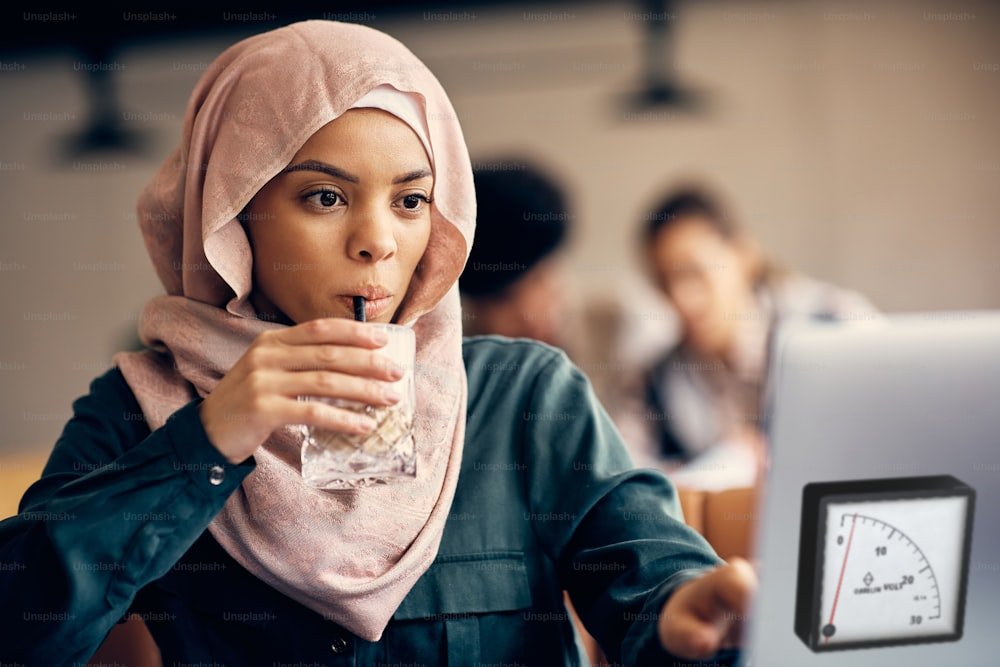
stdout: 2 (V)
